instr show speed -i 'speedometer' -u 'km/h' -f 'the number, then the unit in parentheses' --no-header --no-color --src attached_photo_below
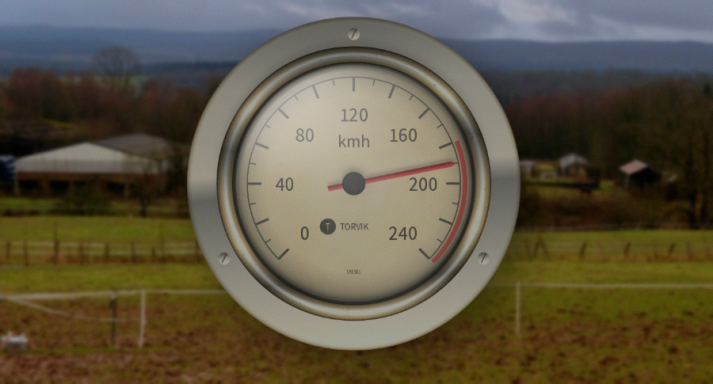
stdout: 190 (km/h)
